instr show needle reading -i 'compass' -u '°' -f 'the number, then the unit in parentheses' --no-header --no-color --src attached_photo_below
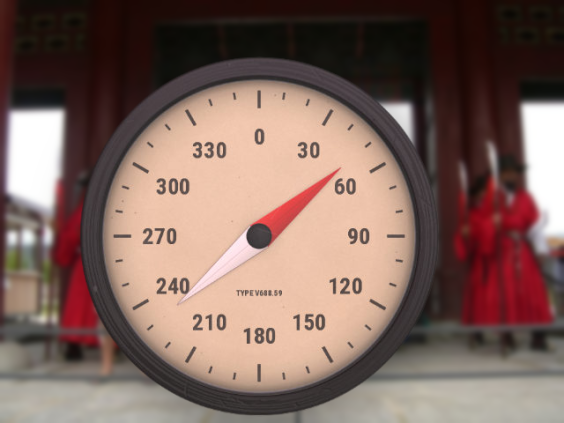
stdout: 50 (°)
